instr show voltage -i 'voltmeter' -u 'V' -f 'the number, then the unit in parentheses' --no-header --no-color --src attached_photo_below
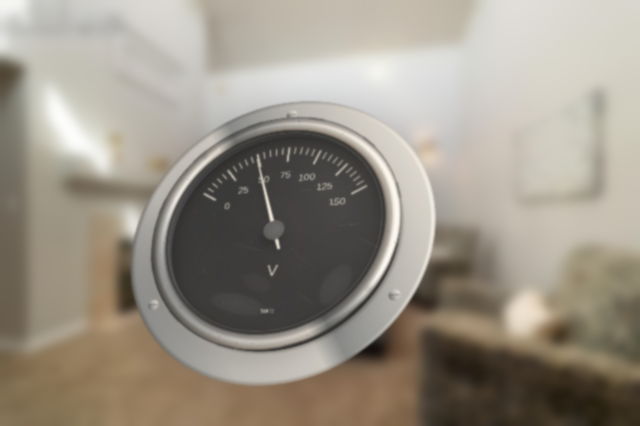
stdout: 50 (V)
